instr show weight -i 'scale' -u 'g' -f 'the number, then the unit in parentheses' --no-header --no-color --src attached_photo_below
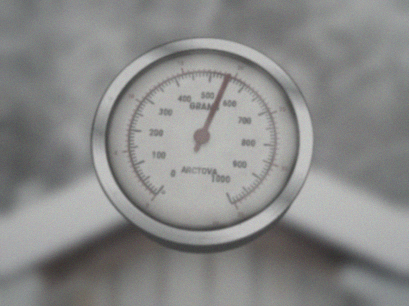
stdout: 550 (g)
